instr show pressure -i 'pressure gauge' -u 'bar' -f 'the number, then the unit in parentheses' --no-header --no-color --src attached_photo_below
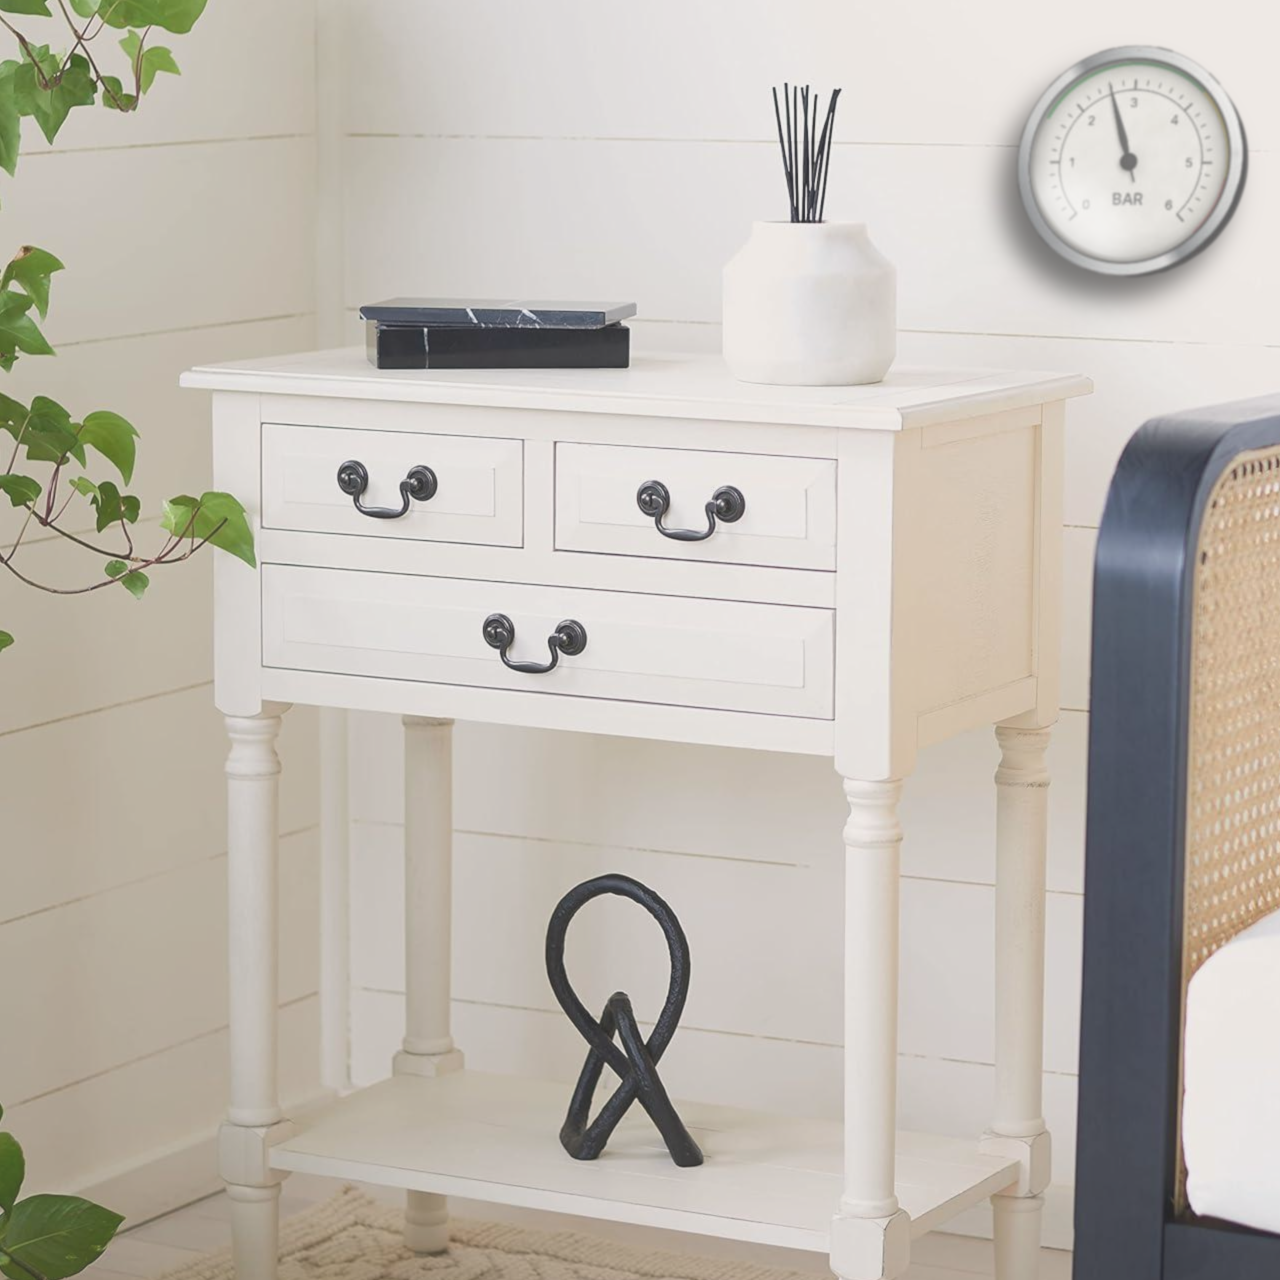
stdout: 2.6 (bar)
